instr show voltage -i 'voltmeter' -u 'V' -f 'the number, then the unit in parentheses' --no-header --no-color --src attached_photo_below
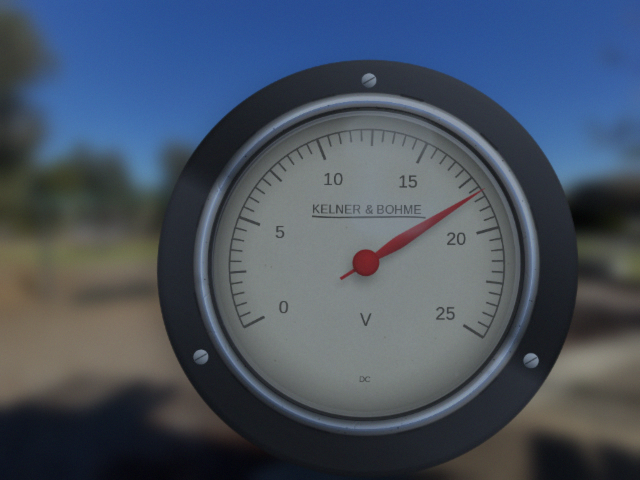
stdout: 18.25 (V)
